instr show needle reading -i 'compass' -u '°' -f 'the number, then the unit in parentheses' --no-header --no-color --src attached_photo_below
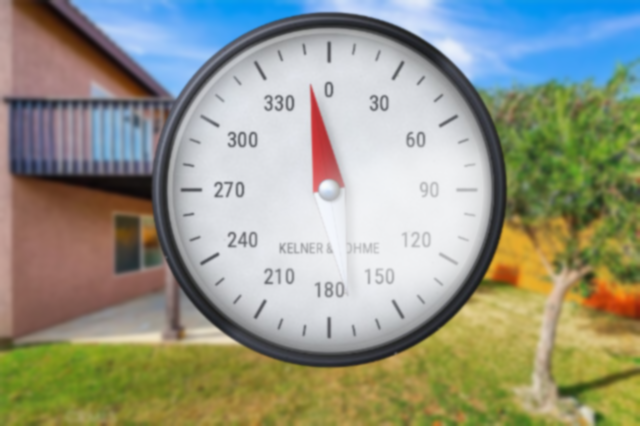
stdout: 350 (°)
